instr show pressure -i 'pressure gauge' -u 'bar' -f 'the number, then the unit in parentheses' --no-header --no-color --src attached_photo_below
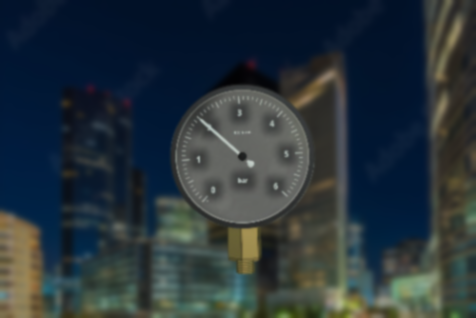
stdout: 2 (bar)
